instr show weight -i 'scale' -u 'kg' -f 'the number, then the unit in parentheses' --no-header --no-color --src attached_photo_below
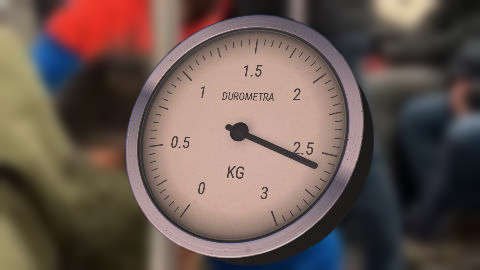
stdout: 2.6 (kg)
